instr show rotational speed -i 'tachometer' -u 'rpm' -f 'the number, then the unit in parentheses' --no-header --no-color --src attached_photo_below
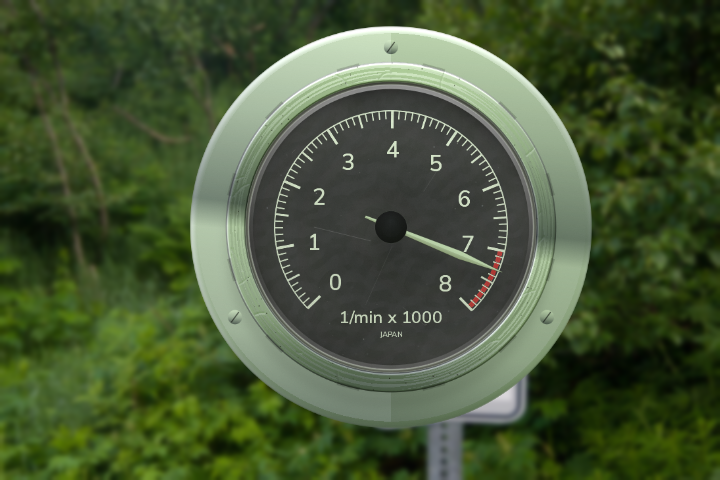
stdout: 7300 (rpm)
